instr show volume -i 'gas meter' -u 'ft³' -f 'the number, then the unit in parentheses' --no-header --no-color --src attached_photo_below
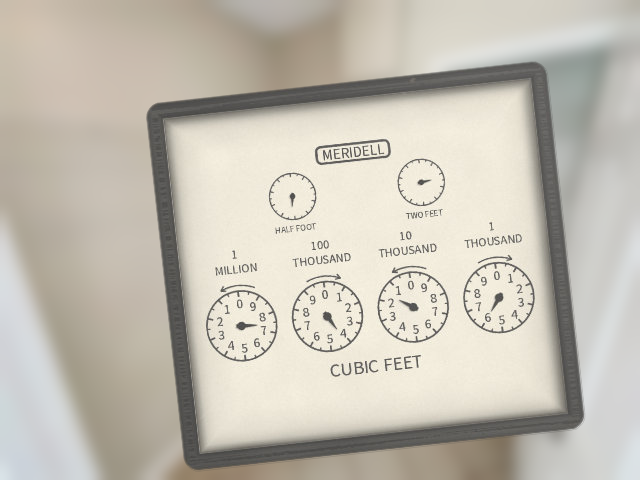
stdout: 741600 (ft³)
